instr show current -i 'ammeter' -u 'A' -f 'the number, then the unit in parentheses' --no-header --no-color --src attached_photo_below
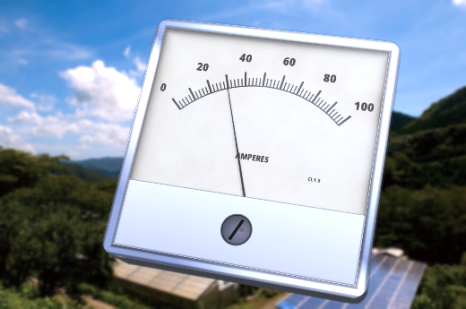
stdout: 30 (A)
